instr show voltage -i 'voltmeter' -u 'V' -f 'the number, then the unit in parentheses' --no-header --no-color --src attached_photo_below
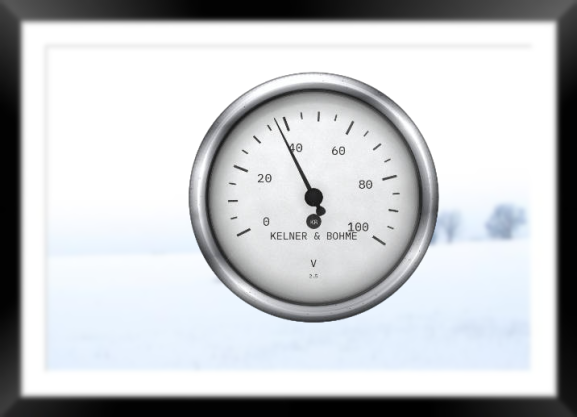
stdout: 37.5 (V)
